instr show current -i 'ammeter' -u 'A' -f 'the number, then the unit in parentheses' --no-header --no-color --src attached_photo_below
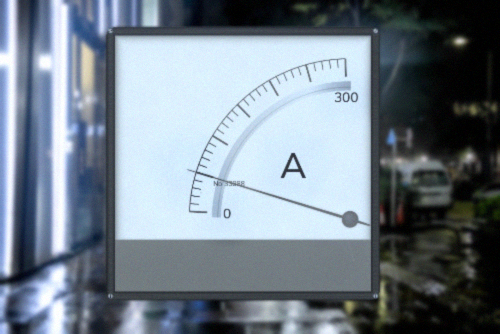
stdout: 50 (A)
